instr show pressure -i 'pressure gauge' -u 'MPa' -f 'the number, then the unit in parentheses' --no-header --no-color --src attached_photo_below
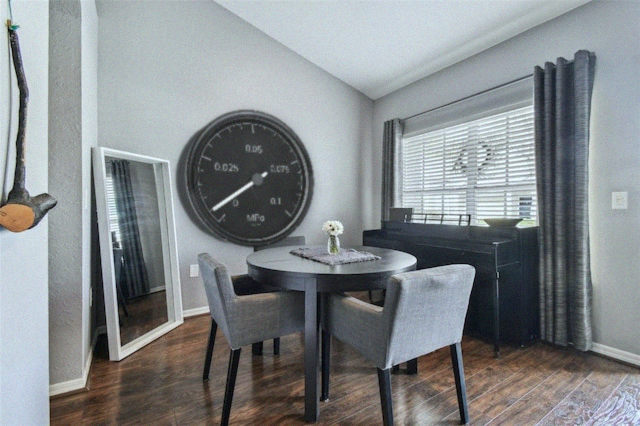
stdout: 0.005 (MPa)
